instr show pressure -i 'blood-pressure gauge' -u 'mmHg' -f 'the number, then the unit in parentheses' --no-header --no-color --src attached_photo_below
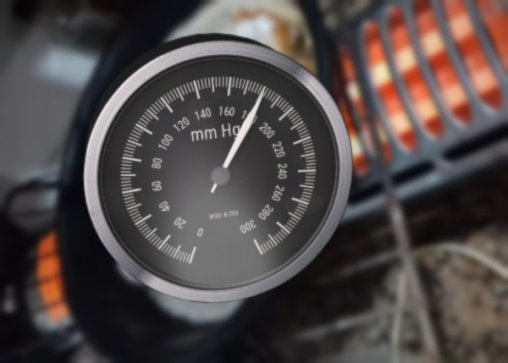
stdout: 180 (mmHg)
